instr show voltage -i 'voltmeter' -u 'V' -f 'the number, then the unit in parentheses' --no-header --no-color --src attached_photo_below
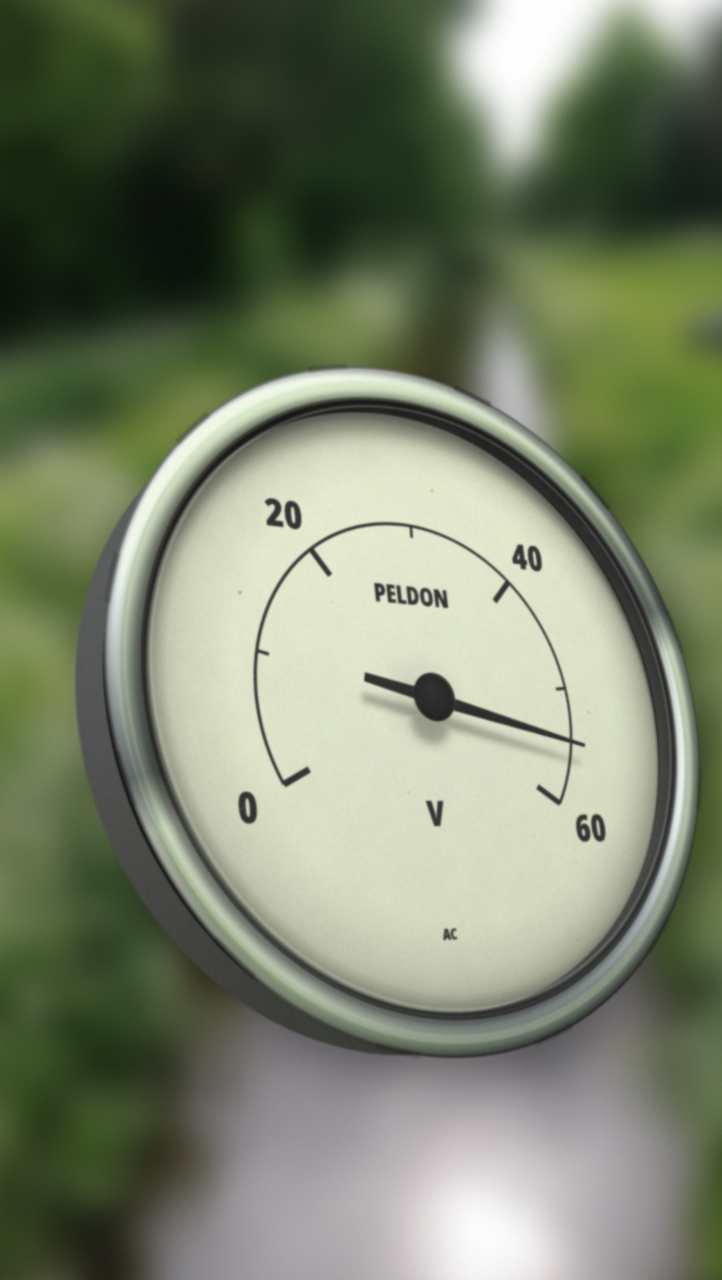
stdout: 55 (V)
